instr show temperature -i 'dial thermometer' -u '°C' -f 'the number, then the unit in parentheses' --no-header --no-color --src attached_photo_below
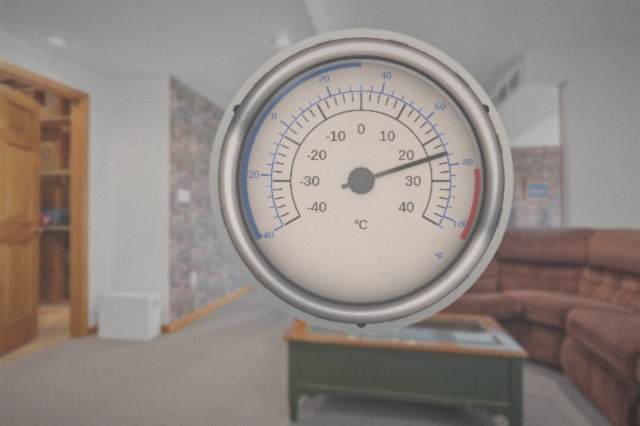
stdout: 24 (°C)
